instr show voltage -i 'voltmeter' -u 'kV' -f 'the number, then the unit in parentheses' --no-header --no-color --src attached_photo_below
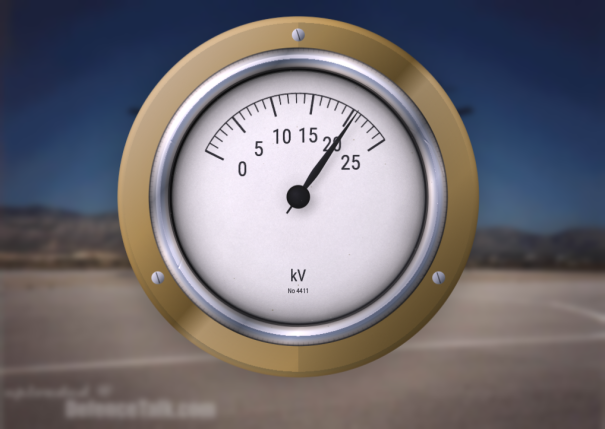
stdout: 20.5 (kV)
